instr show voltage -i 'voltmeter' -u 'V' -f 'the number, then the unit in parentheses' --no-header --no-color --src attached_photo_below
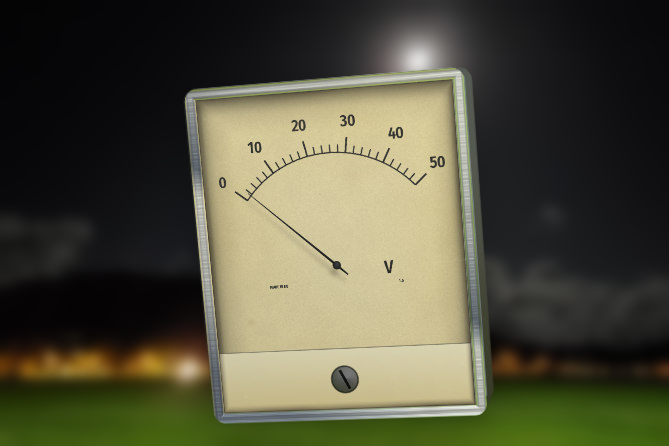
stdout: 2 (V)
